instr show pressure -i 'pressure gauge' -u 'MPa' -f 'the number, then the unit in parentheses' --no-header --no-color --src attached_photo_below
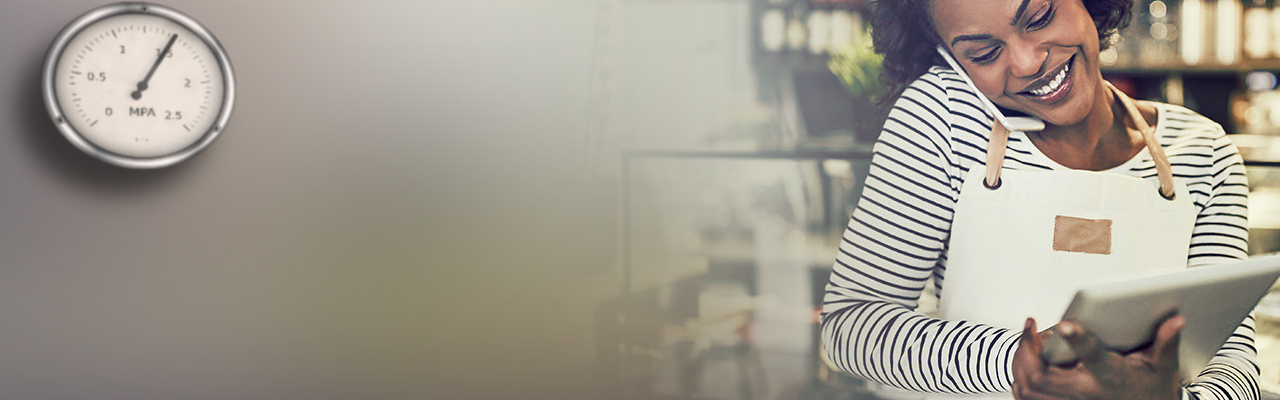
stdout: 1.5 (MPa)
